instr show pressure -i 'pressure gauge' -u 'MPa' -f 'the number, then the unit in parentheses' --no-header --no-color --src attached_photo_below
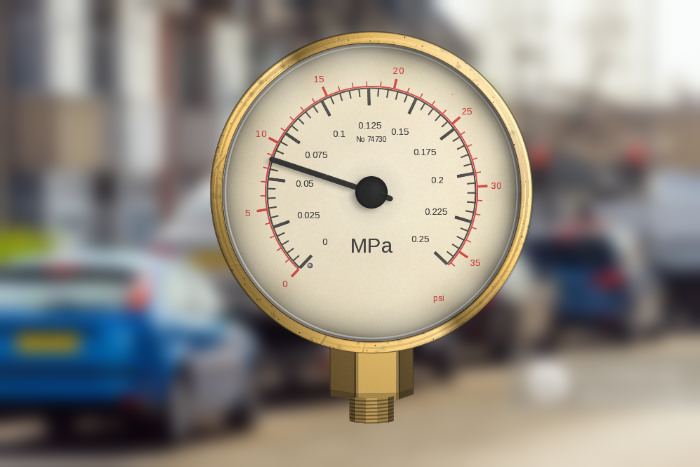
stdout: 0.06 (MPa)
